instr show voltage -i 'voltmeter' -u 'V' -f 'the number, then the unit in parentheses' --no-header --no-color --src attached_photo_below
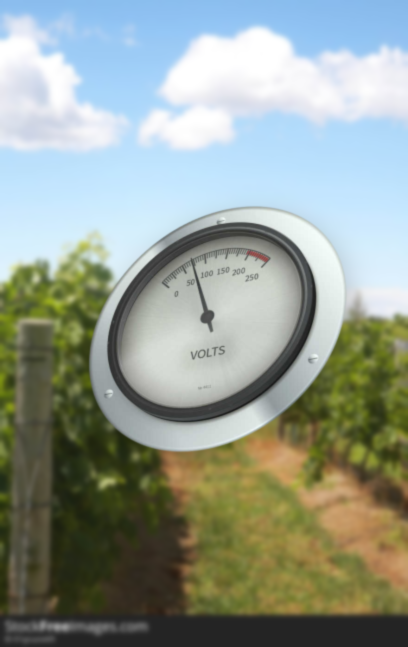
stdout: 75 (V)
